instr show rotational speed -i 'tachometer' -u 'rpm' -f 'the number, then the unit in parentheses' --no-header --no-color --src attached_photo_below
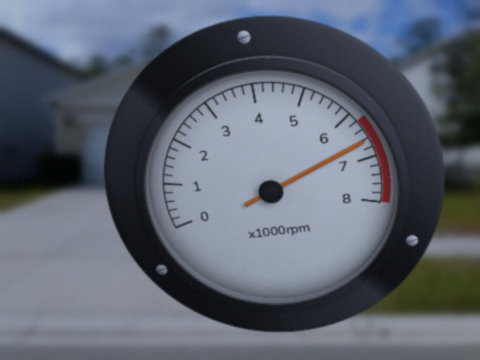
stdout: 6600 (rpm)
